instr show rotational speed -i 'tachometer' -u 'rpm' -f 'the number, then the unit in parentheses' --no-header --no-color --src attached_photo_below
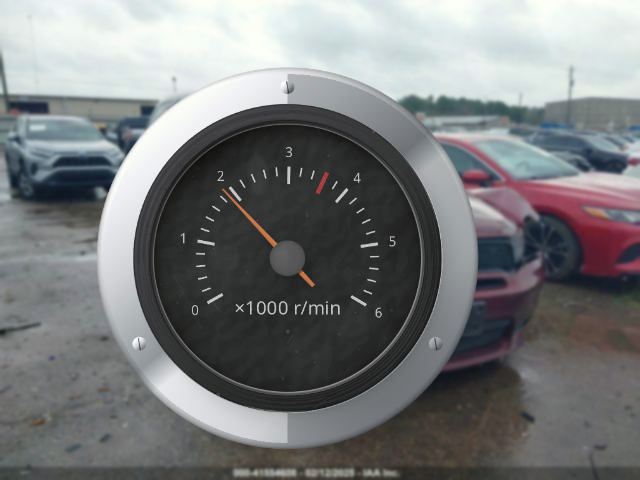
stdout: 1900 (rpm)
